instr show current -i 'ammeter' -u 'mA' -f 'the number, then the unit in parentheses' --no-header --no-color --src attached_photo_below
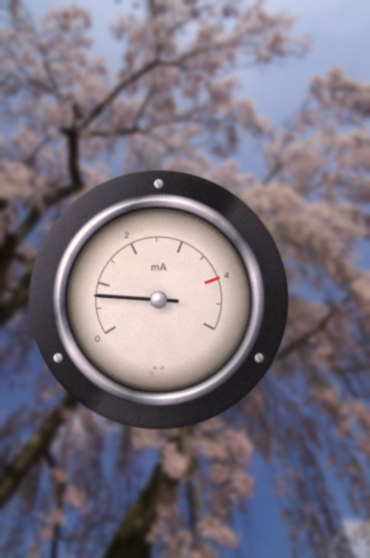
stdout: 0.75 (mA)
